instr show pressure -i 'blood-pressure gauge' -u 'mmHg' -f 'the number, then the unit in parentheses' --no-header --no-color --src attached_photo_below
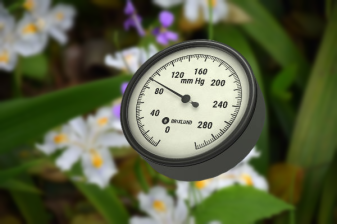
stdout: 90 (mmHg)
